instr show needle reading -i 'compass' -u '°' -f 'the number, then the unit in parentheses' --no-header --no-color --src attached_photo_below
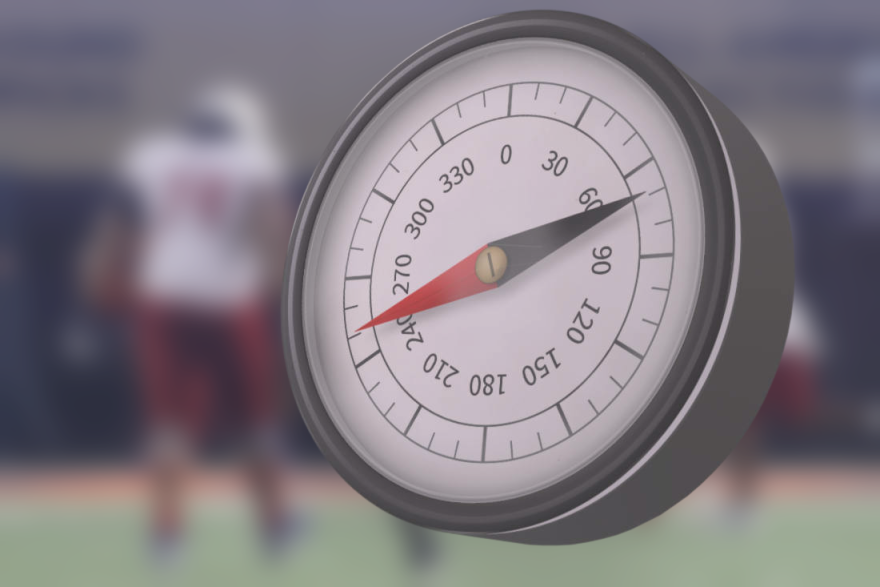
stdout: 250 (°)
